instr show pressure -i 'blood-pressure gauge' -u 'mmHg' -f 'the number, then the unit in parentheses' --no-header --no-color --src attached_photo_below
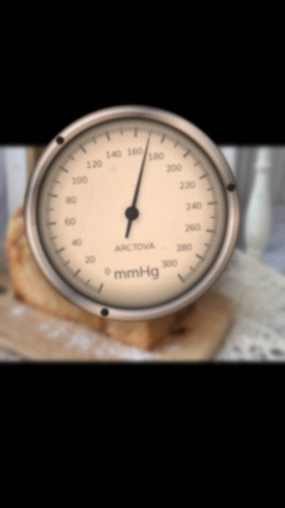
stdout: 170 (mmHg)
